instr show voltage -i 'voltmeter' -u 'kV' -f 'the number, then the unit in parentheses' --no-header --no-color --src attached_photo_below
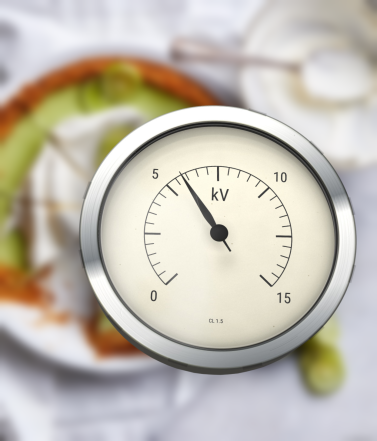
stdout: 5.75 (kV)
